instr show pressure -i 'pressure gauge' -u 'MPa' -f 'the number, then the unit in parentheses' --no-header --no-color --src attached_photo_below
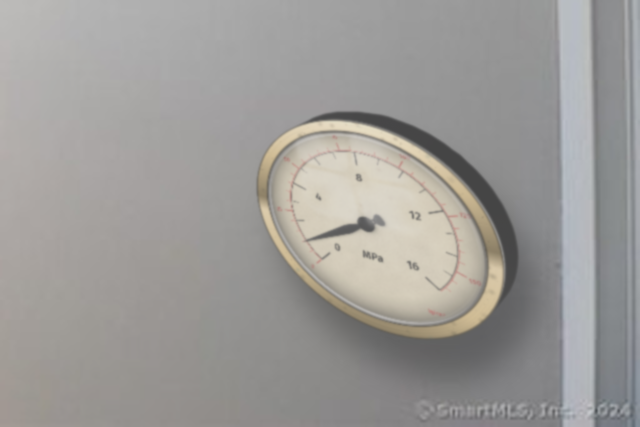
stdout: 1 (MPa)
